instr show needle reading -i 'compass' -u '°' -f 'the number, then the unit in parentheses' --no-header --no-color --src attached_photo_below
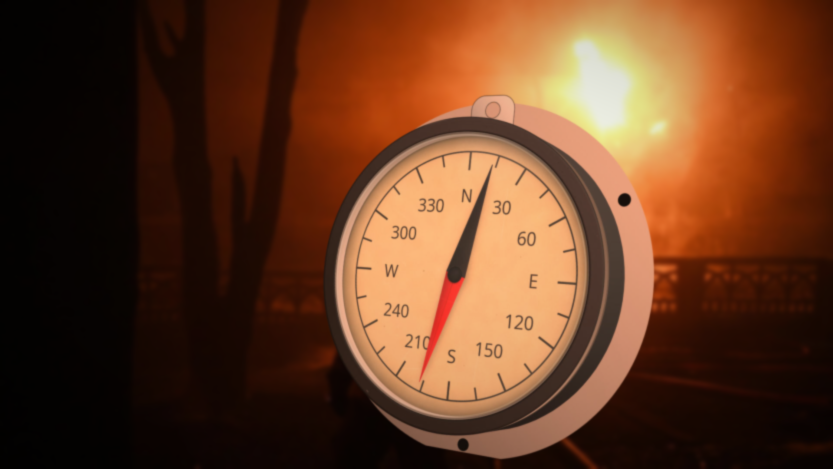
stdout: 195 (°)
